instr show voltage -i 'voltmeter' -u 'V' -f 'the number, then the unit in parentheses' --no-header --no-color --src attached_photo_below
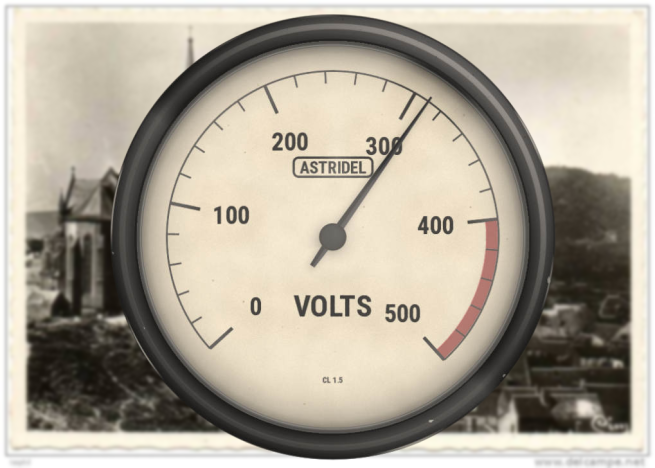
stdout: 310 (V)
